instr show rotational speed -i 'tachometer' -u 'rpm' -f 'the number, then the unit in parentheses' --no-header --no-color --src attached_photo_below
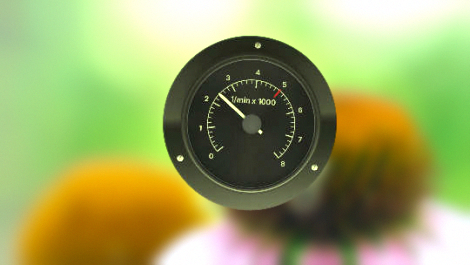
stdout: 2400 (rpm)
